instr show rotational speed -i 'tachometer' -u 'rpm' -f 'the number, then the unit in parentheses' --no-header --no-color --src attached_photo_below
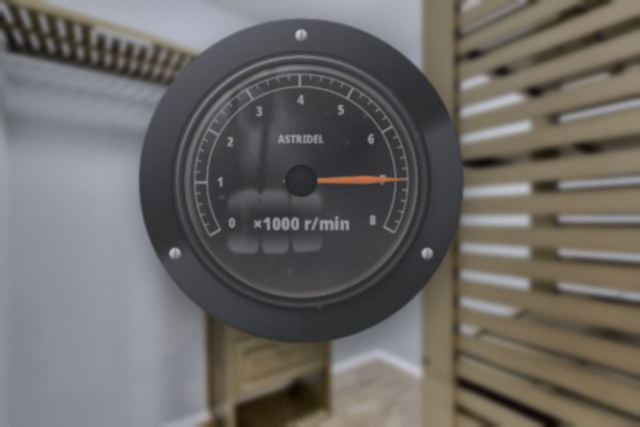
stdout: 7000 (rpm)
